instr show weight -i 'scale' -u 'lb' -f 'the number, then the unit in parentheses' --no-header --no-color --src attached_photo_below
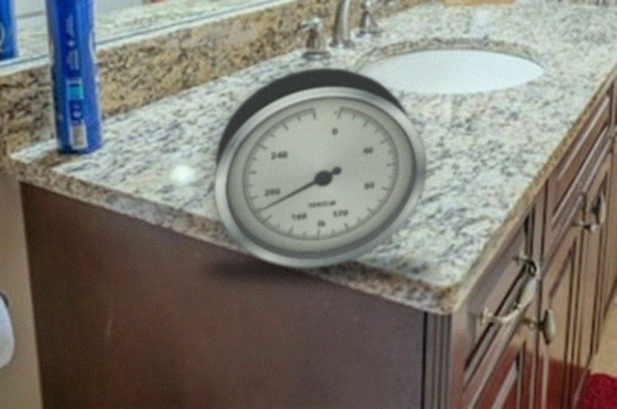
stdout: 190 (lb)
